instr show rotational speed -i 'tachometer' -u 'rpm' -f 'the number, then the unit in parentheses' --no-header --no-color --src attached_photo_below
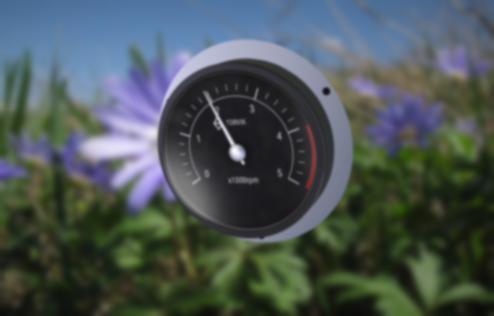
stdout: 2000 (rpm)
